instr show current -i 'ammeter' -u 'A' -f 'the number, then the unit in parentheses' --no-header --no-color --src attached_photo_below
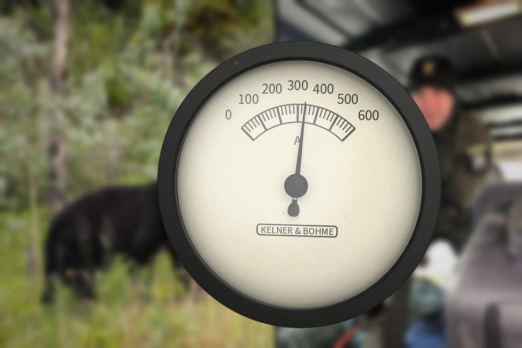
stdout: 340 (A)
